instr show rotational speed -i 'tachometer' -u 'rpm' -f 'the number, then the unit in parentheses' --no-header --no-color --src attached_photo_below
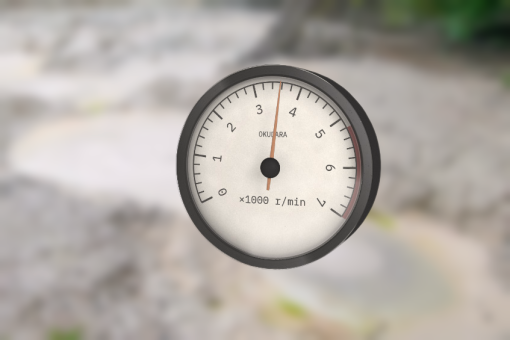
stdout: 3600 (rpm)
